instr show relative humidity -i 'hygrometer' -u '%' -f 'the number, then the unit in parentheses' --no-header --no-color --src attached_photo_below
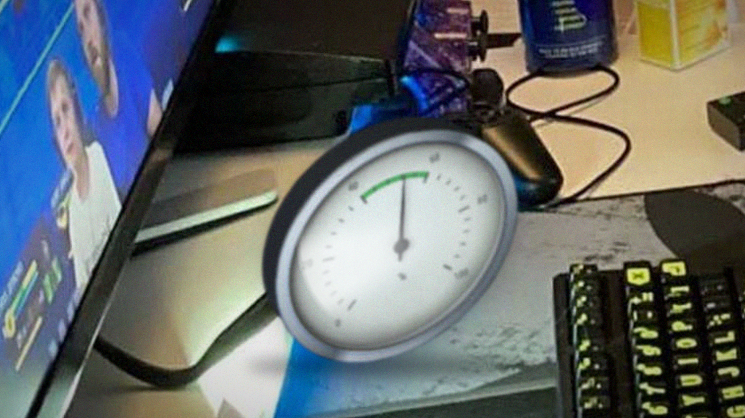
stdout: 52 (%)
